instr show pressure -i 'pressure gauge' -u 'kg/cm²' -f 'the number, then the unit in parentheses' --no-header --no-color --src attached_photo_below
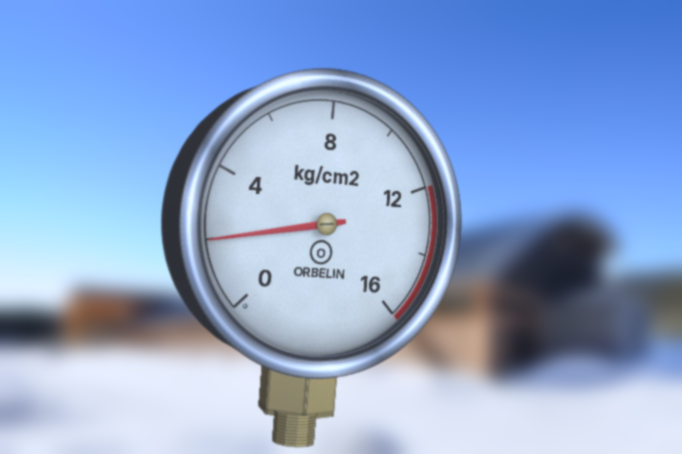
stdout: 2 (kg/cm²)
